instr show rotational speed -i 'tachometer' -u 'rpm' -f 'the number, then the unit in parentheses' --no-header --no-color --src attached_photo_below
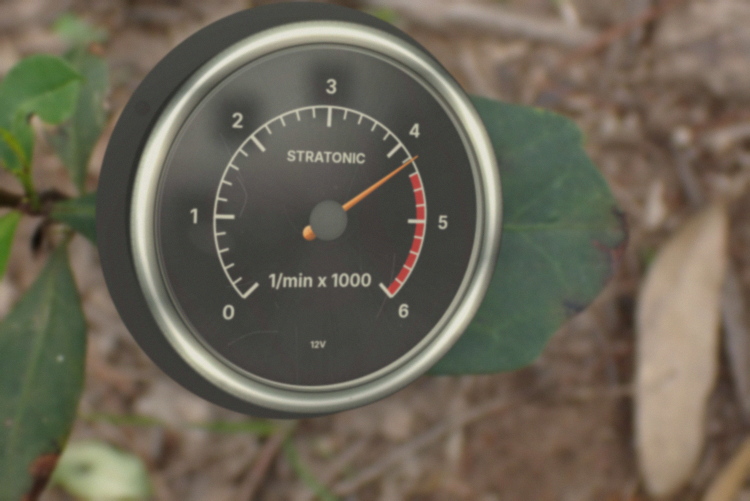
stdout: 4200 (rpm)
